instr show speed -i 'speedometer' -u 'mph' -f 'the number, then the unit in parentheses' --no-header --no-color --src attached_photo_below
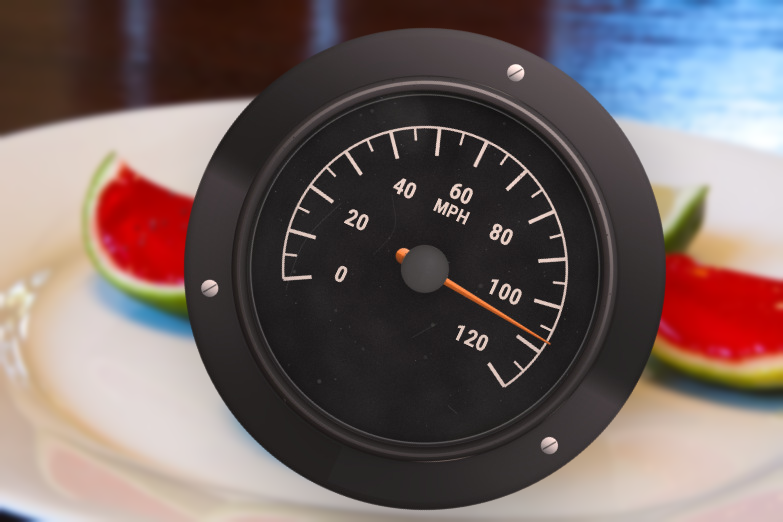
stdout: 107.5 (mph)
